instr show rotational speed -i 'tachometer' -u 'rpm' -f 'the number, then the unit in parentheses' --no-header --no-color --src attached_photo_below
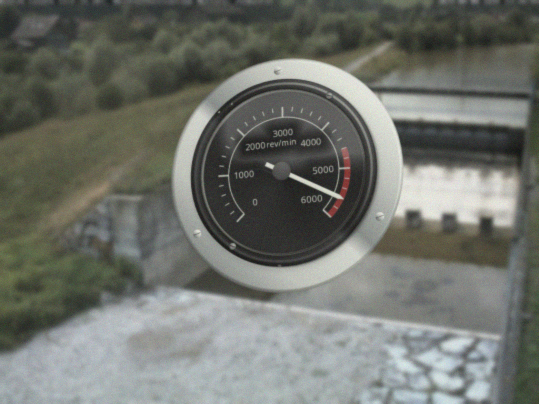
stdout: 5600 (rpm)
